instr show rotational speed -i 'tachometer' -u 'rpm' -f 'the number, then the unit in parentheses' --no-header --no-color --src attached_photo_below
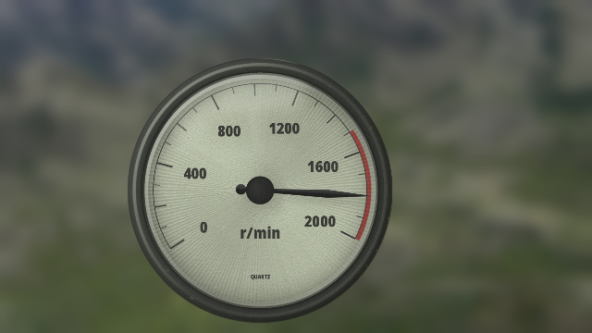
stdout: 1800 (rpm)
